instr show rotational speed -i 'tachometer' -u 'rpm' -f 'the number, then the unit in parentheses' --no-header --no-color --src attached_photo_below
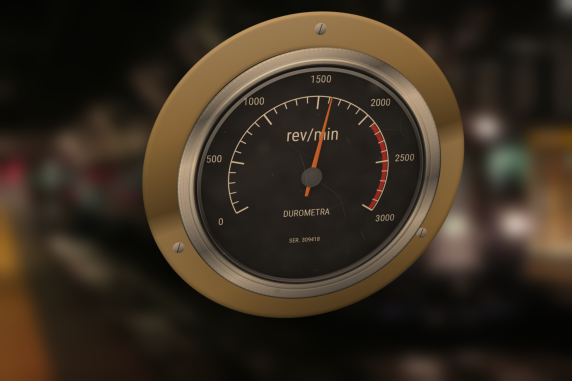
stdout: 1600 (rpm)
